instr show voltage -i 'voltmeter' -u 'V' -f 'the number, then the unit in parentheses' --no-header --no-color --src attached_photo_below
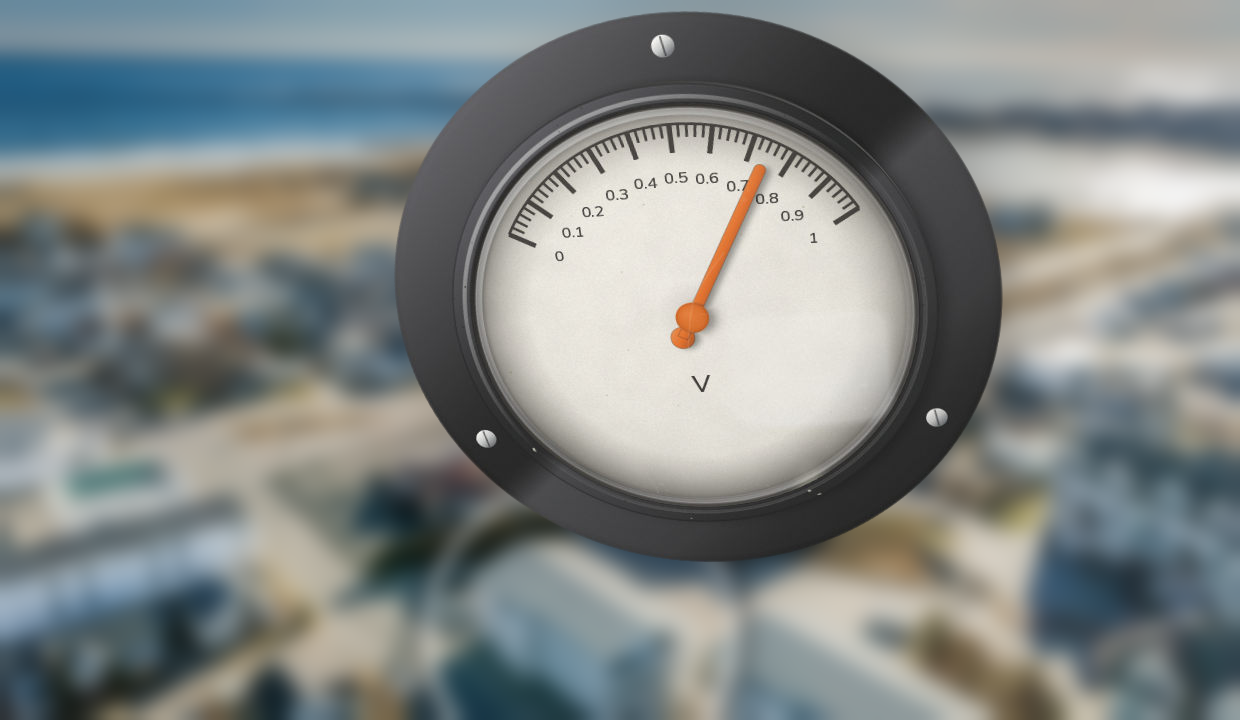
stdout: 0.74 (V)
